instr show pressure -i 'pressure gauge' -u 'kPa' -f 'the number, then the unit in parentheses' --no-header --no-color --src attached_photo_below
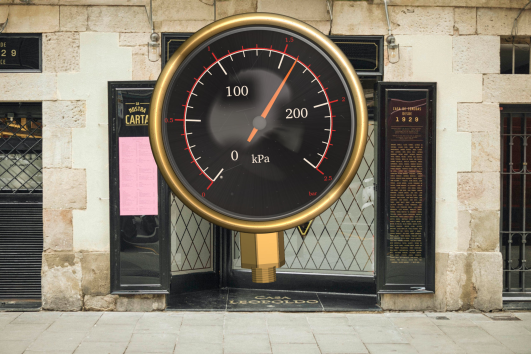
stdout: 160 (kPa)
